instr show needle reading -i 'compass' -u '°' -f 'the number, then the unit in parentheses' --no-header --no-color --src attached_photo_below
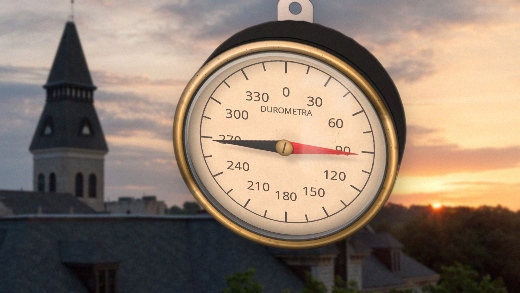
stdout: 90 (°)
